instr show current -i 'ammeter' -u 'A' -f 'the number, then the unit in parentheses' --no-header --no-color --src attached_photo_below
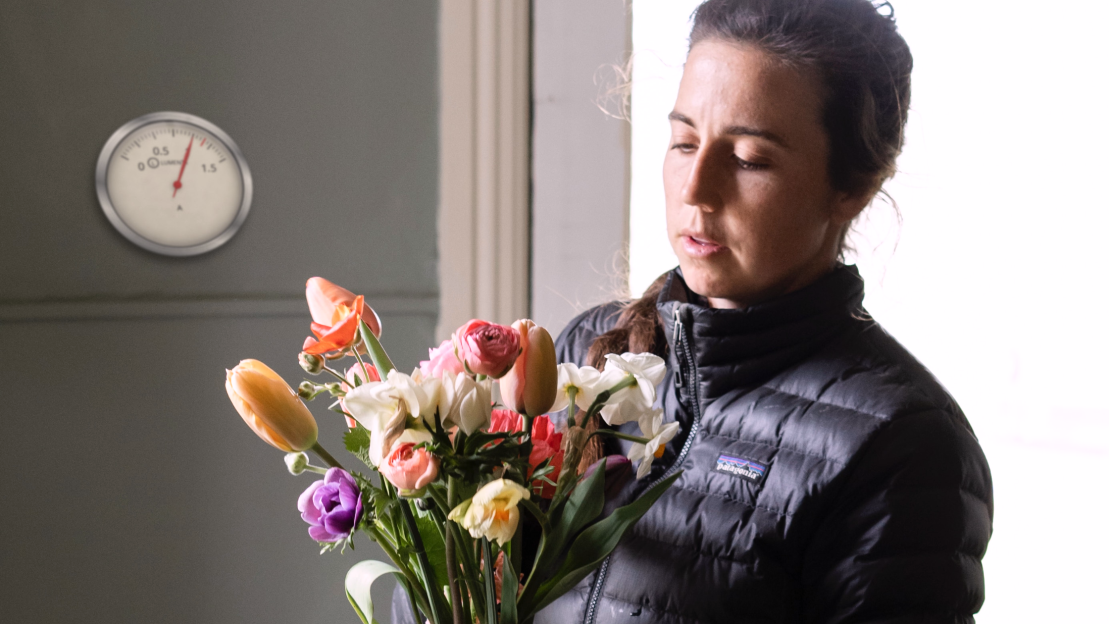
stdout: 1 (A)
